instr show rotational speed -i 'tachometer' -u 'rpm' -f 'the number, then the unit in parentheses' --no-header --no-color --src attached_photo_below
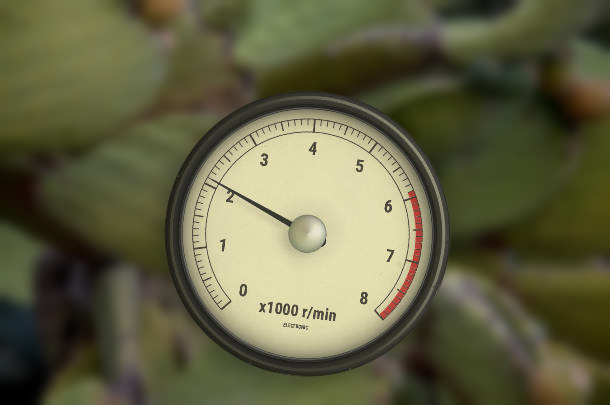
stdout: 2100 (rpm)
